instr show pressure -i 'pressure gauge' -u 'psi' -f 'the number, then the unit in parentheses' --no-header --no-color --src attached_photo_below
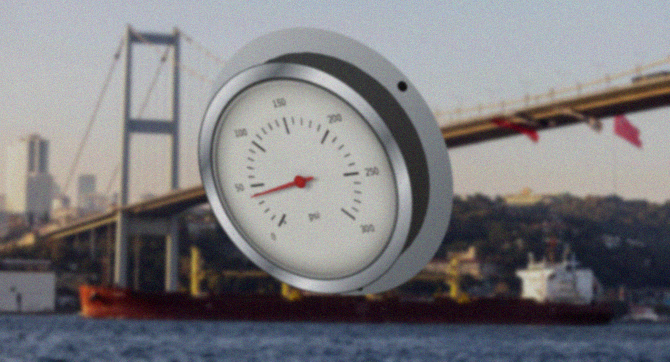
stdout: 40 (psi)
